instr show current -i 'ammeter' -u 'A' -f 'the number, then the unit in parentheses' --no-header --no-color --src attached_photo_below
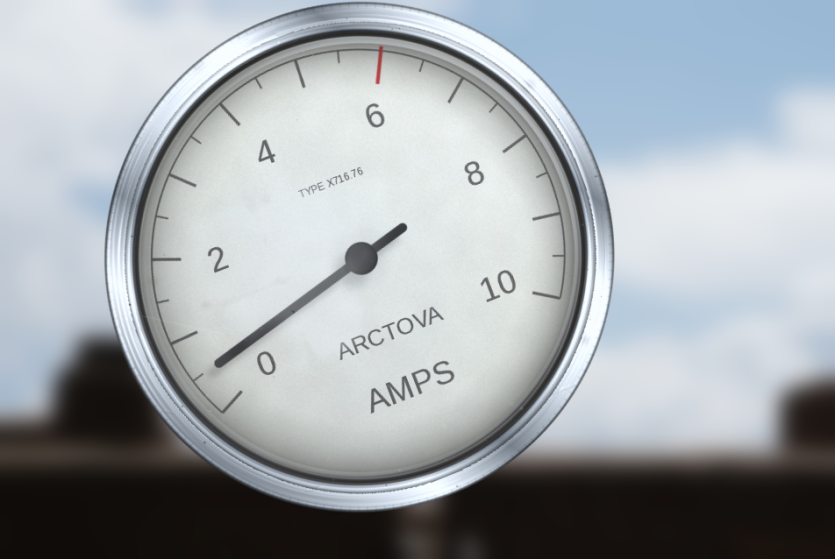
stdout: 0.5 (A)
